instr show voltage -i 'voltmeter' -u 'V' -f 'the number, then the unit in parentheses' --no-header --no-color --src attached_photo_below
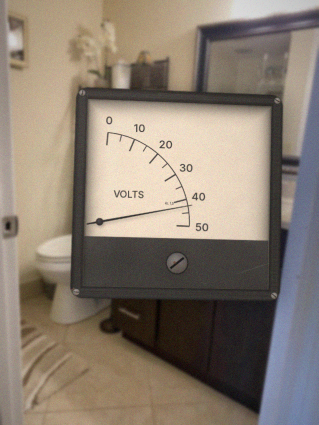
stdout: 42.5 (V)
